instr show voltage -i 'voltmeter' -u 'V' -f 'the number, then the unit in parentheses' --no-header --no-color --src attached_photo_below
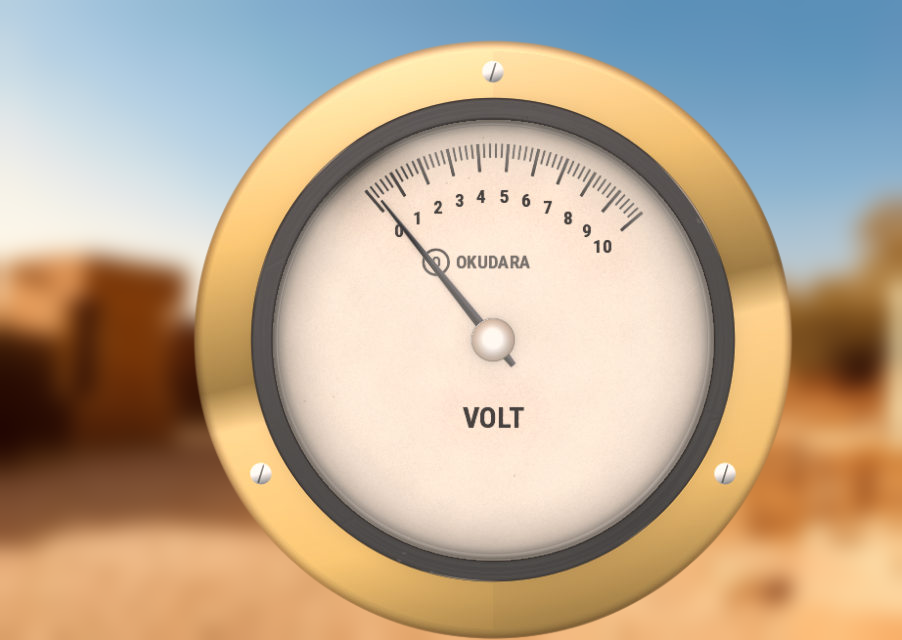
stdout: 0.2 (V)
